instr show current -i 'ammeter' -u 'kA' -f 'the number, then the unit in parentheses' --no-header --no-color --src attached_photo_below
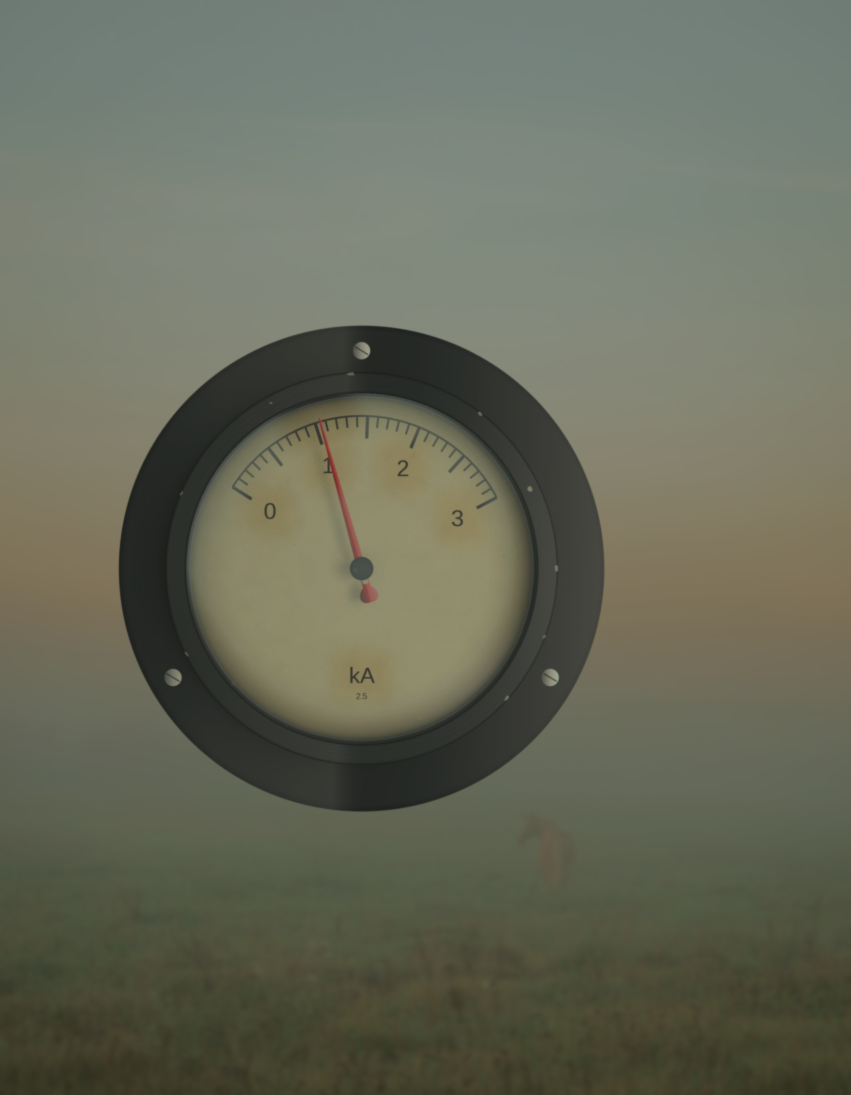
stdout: 1.05 (kA)
